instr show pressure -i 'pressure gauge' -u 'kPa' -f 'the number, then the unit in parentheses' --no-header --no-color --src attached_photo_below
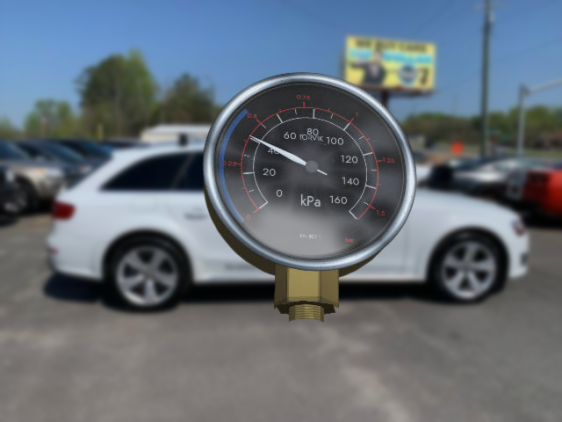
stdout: 40 (kPa)
